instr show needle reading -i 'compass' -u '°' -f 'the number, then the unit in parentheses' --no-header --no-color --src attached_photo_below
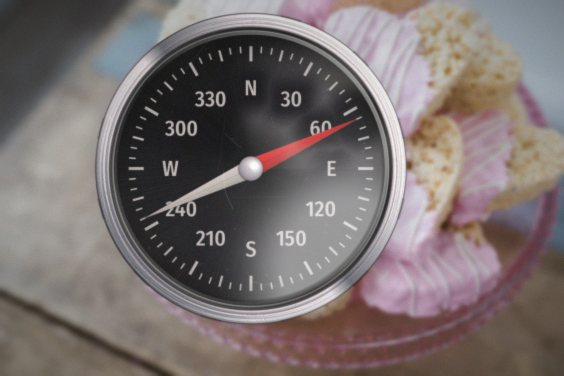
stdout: 65 (°)
